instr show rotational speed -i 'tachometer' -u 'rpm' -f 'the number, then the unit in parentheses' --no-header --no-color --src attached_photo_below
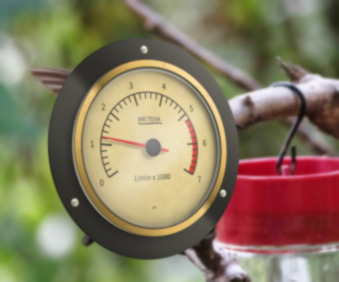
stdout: 1200 (rpm)
